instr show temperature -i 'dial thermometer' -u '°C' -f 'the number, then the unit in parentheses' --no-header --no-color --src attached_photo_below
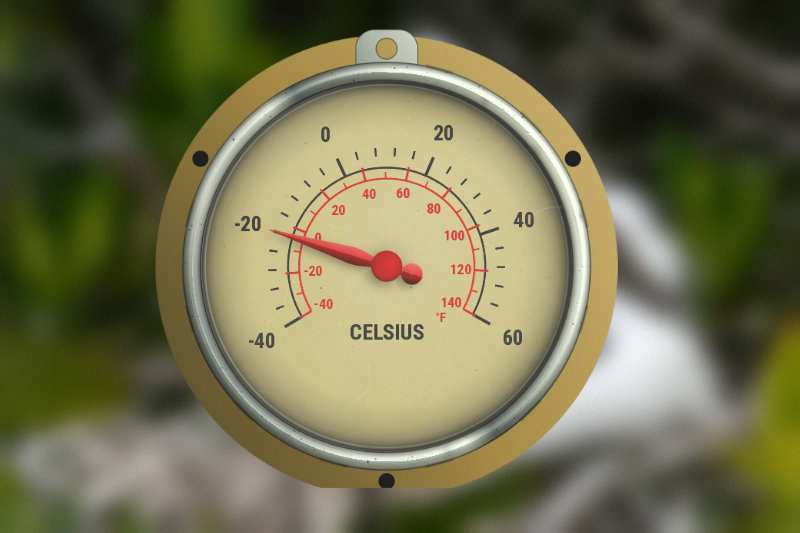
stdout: -20 (°C)
